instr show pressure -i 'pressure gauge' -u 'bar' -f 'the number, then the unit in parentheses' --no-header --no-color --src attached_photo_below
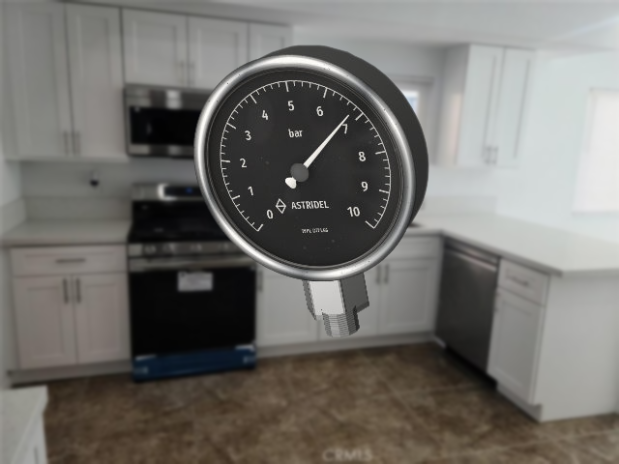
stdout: 6.8 (bar)
